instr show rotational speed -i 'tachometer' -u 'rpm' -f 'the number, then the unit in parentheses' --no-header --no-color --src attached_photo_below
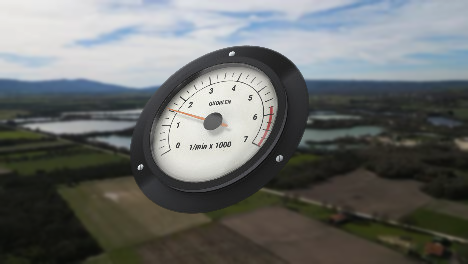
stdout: 1500 (rpm)
